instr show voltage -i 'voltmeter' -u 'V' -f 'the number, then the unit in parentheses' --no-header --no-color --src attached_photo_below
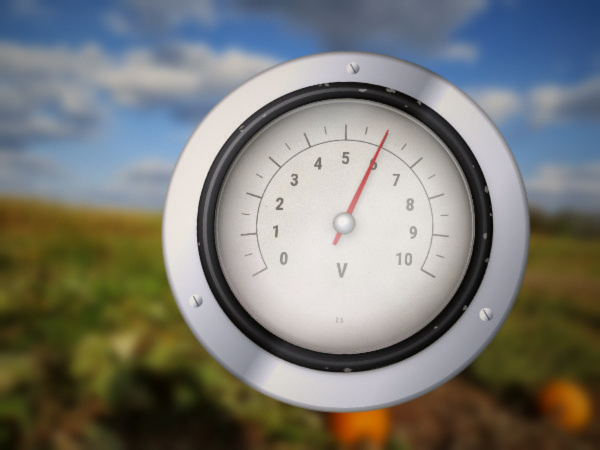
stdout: 6 (V)
